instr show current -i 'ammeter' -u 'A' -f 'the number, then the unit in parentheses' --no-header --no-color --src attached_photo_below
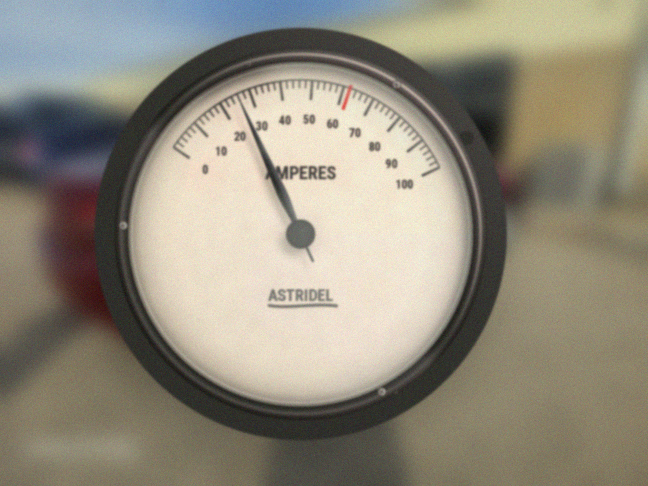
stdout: 26 (A)
